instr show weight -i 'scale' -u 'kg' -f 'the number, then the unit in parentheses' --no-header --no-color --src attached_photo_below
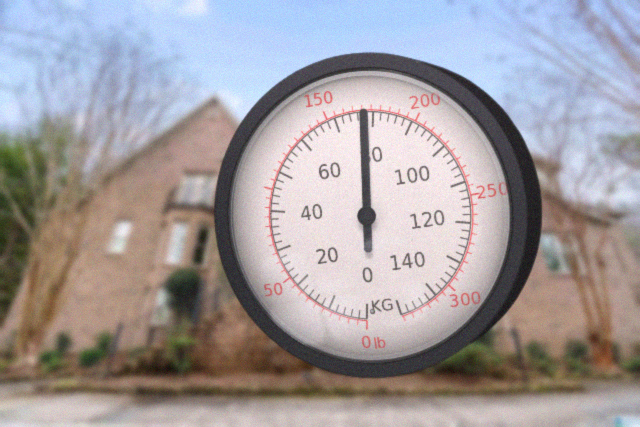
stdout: 78 (kg)
